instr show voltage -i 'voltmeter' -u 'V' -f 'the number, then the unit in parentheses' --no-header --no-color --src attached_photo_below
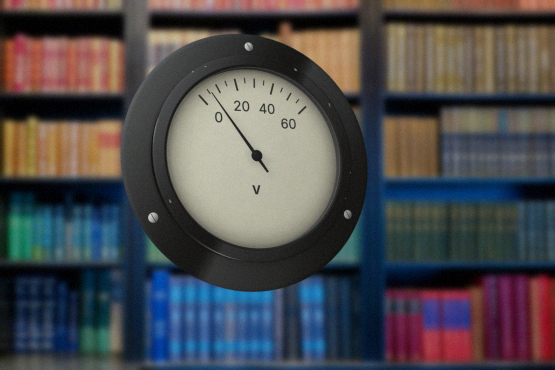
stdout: 5 (V)
